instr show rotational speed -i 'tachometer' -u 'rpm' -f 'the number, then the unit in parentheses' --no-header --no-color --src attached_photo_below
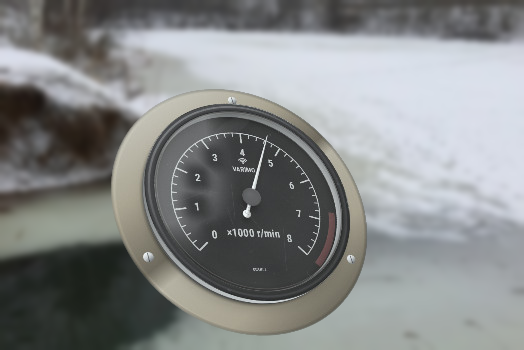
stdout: 4600 (rpm)
